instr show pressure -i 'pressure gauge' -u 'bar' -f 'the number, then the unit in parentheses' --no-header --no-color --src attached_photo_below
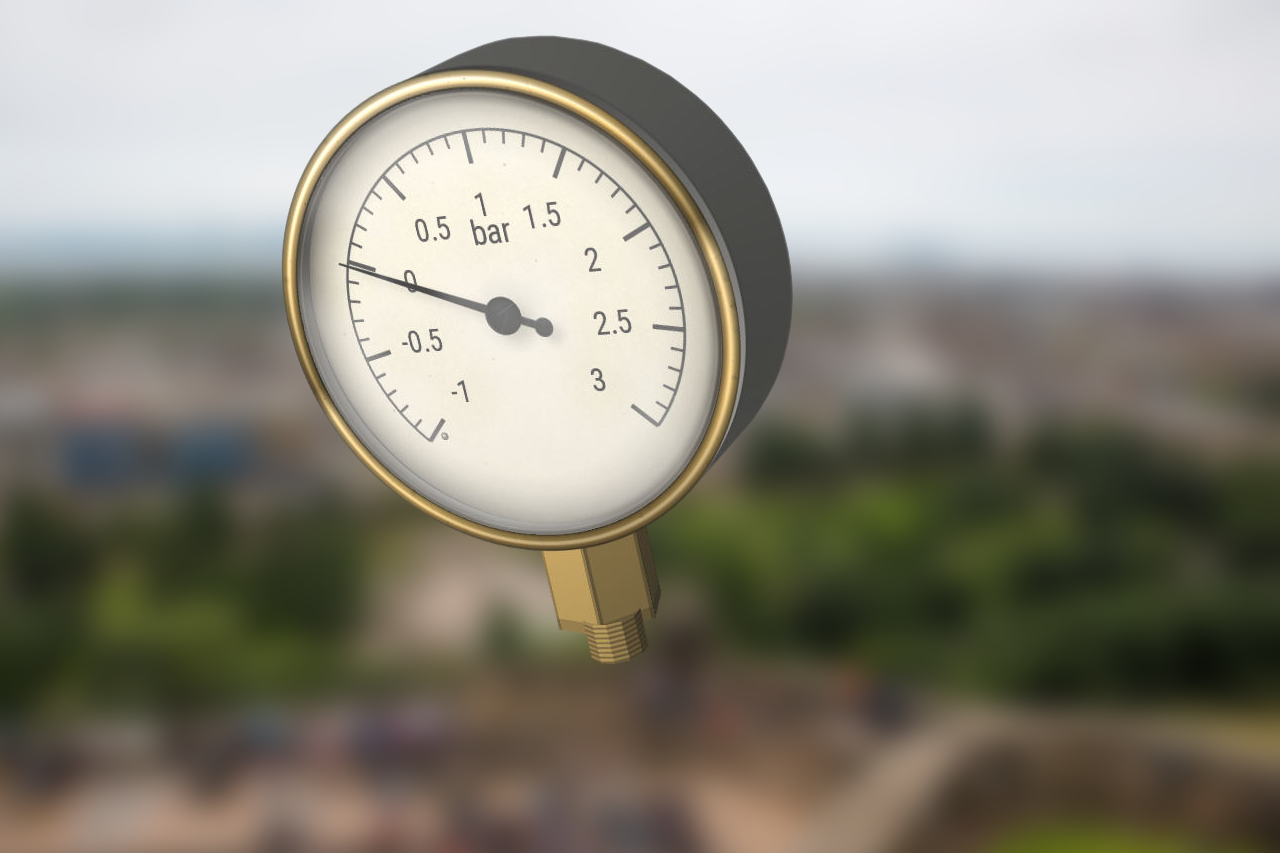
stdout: 0 (bar)
